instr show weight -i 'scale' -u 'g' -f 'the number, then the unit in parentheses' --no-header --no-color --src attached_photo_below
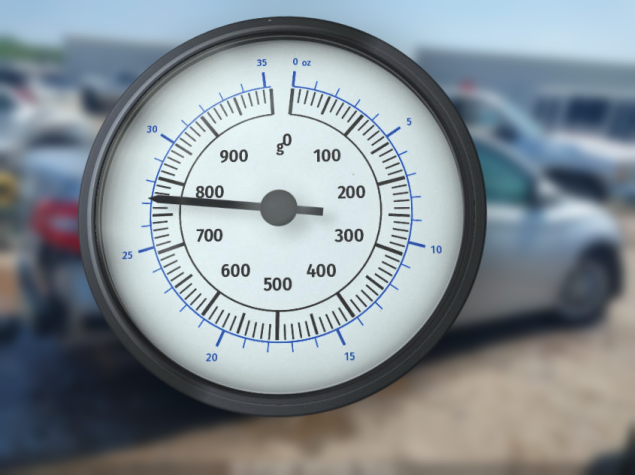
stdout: 770 (g)
